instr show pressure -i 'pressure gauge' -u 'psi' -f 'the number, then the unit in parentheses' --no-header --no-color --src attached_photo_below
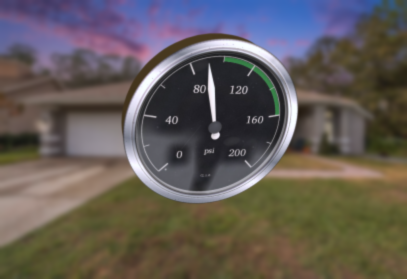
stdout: 90 (psi)
